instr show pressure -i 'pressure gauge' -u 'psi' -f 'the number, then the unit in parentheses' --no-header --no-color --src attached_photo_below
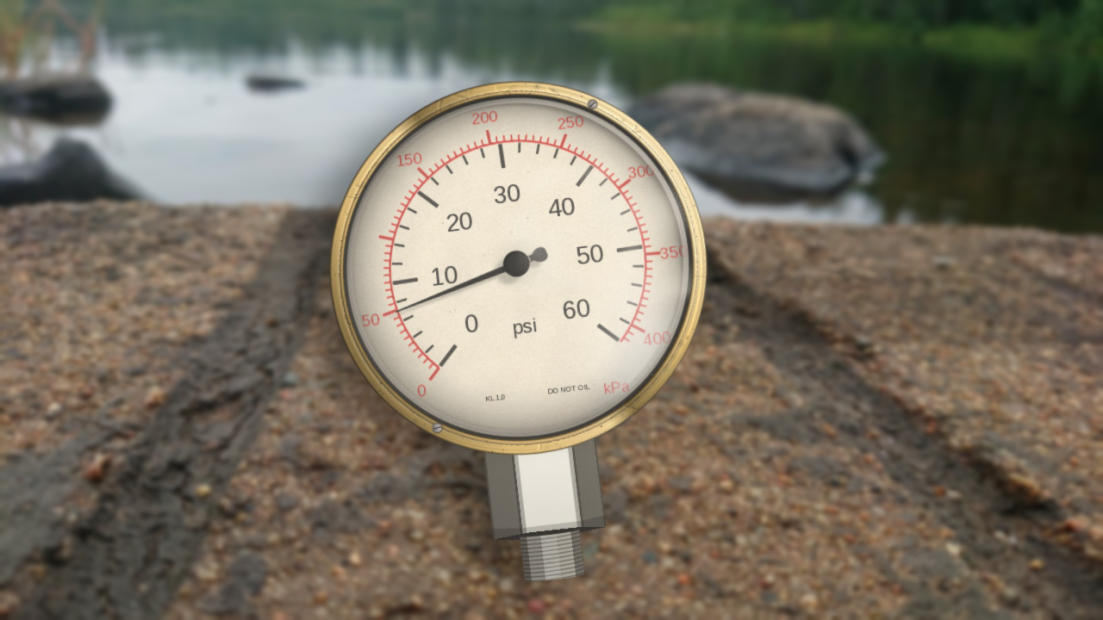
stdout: 7 (psi)
